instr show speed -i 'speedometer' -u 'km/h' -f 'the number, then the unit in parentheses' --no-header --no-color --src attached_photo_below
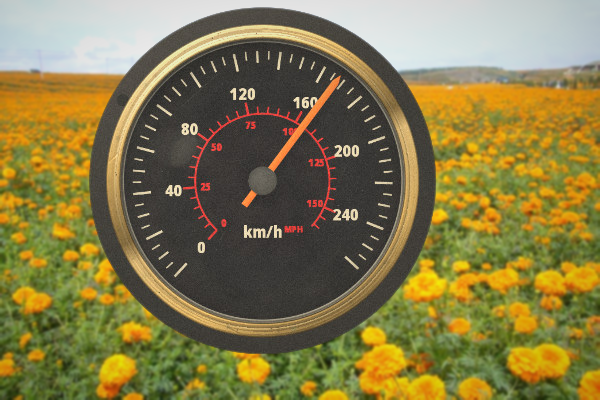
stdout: 167.5 (km/h)
